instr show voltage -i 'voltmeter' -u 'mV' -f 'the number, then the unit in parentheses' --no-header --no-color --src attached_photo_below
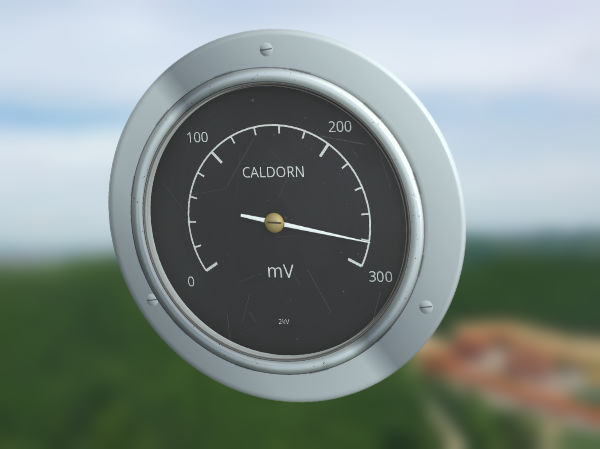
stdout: 280 (mV)
